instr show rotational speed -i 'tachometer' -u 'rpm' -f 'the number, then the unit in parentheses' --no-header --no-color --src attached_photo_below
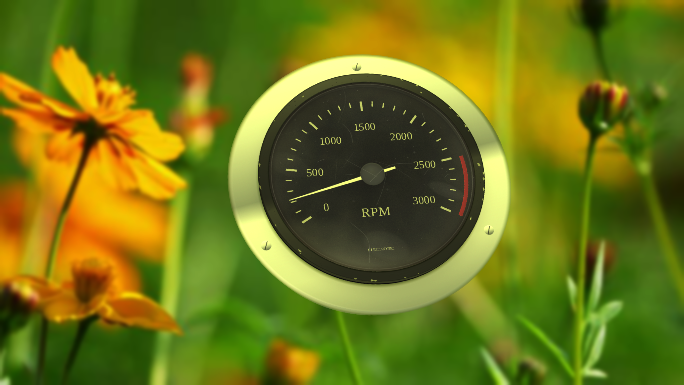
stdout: 200 (rpm)
